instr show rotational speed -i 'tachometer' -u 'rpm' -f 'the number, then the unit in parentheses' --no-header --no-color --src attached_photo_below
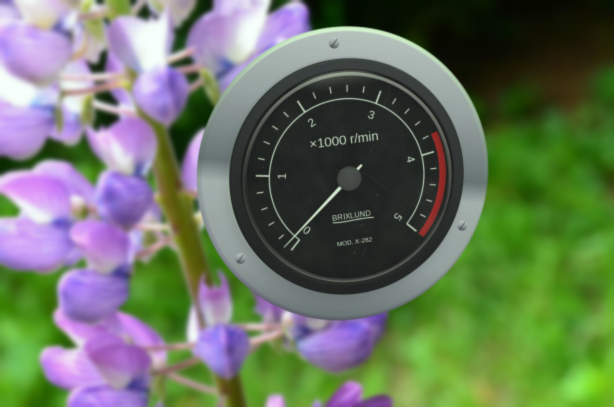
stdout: 100 (rpm)
